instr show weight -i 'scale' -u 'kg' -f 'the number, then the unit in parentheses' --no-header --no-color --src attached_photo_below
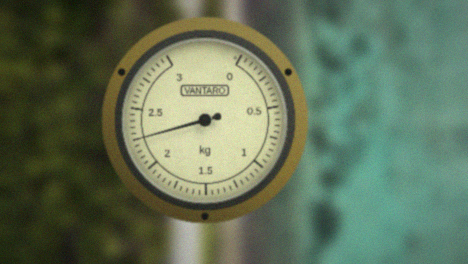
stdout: 2.25 (kg)
